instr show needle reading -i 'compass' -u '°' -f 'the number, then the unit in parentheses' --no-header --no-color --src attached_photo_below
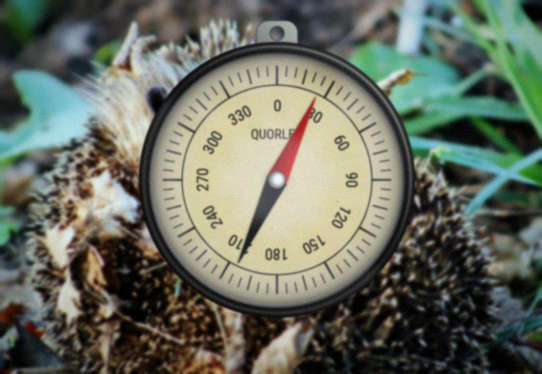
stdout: 25 (°)
